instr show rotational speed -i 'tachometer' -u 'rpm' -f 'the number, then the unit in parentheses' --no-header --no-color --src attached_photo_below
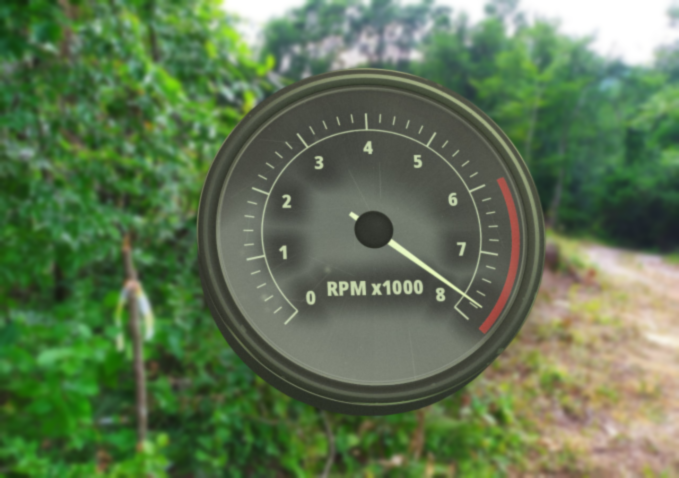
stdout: 7800 (rpm)
